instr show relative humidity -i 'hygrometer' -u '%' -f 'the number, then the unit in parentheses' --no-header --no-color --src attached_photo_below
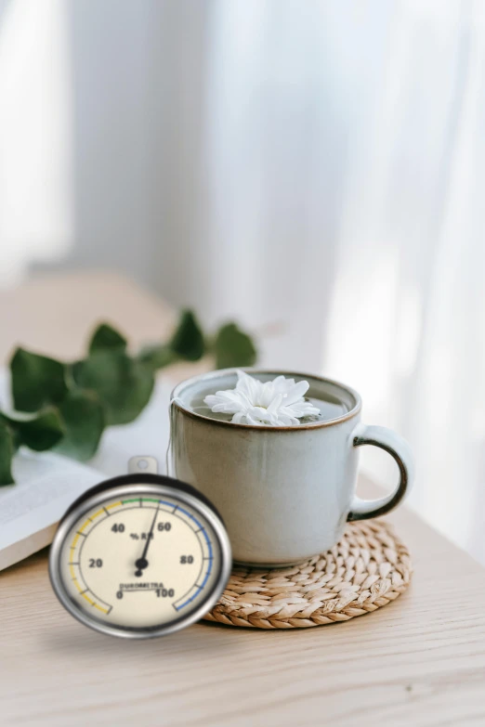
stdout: 55 (%)
